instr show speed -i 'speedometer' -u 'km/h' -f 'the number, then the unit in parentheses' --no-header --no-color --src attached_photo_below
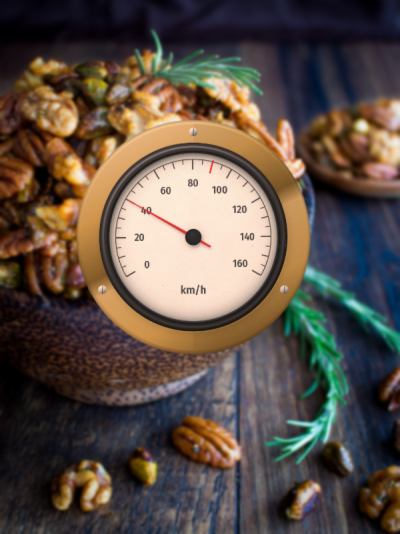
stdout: 40 (km/h)
